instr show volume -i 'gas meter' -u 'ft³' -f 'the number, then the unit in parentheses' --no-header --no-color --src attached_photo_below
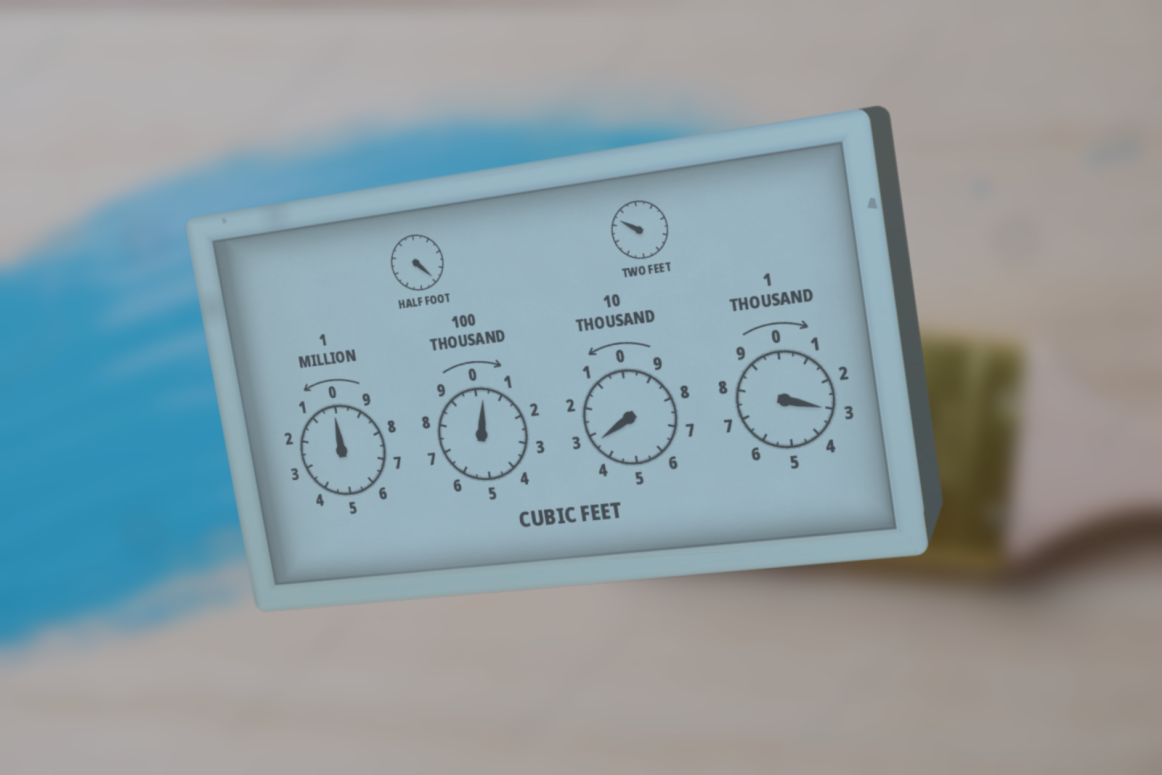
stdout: 3300 (ft³)
